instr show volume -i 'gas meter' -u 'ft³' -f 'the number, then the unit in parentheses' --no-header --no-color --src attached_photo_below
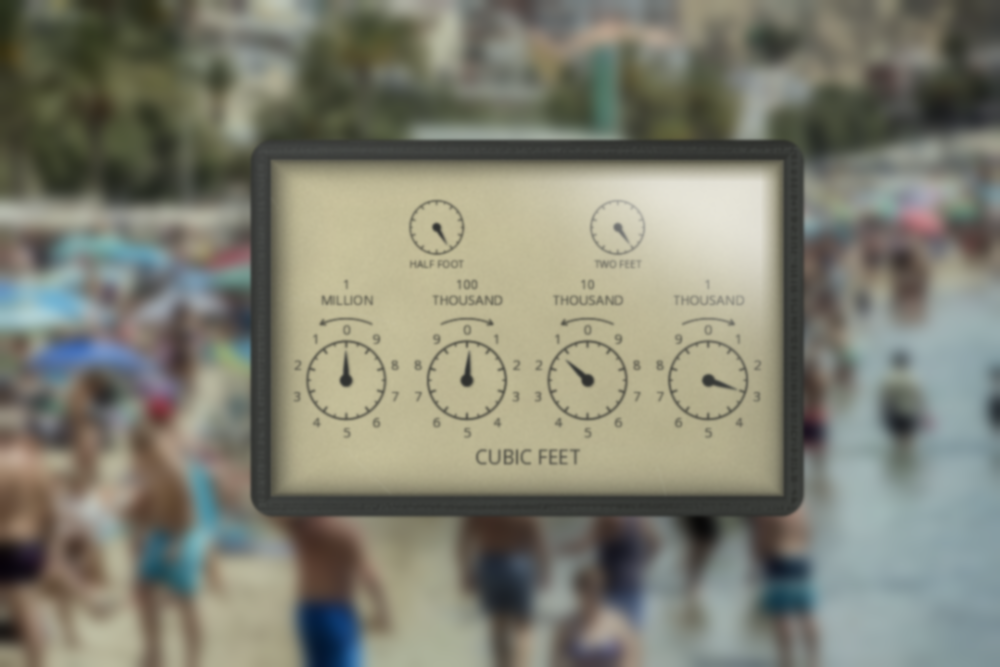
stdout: 1300 (ft³)
